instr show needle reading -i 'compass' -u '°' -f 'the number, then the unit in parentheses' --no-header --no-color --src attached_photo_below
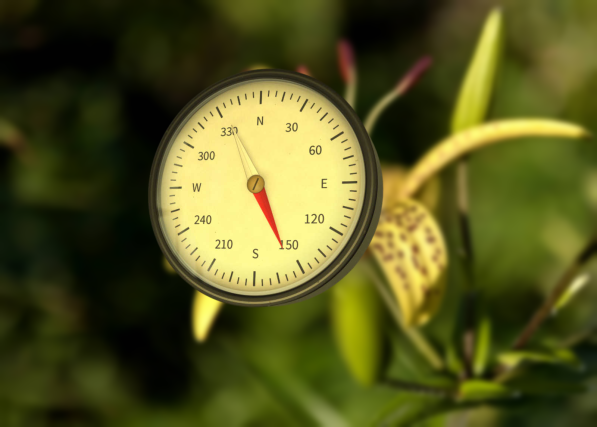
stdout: 155 (°)
